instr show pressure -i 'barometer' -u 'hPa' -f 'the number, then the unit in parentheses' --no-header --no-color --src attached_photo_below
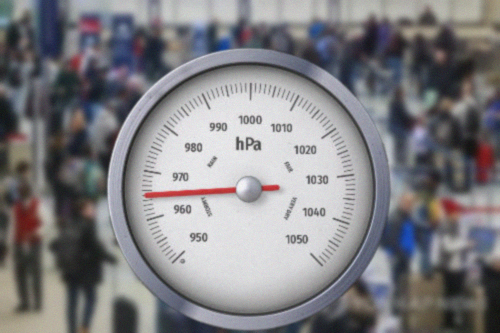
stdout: 965 (hPa)
